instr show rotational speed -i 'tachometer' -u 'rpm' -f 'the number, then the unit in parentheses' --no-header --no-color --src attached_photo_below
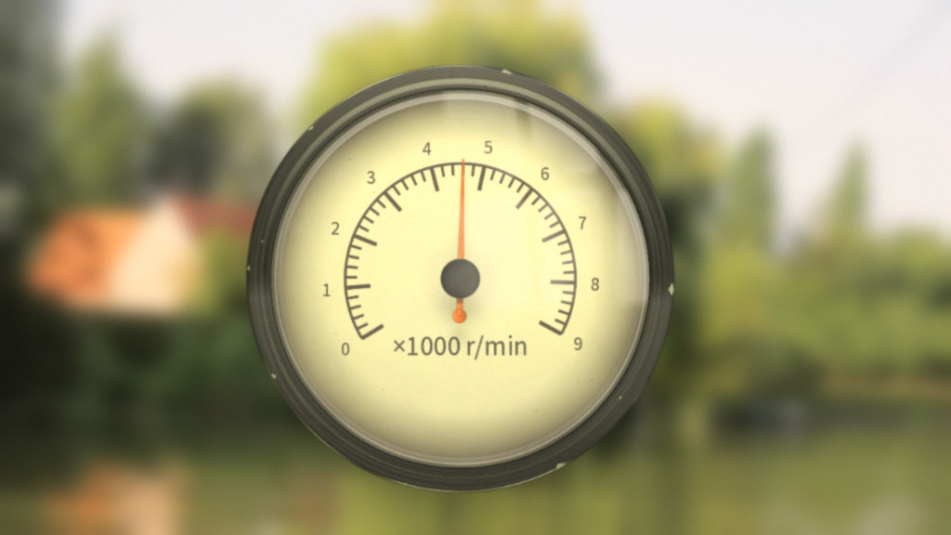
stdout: 4600 (rpm)
